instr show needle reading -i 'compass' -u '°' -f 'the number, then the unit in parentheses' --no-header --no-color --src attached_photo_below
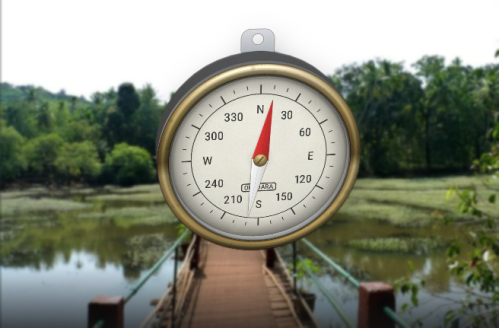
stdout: 10 (°)
